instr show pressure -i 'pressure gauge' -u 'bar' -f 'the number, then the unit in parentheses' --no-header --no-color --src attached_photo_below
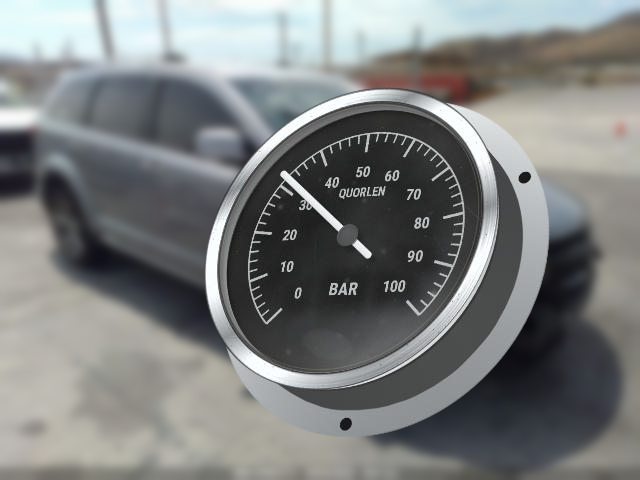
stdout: 32 (bar)
